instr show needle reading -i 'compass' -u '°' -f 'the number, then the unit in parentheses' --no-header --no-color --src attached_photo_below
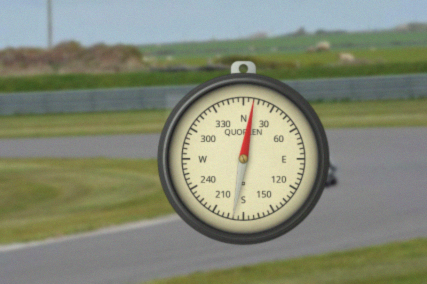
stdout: 10 (°)
